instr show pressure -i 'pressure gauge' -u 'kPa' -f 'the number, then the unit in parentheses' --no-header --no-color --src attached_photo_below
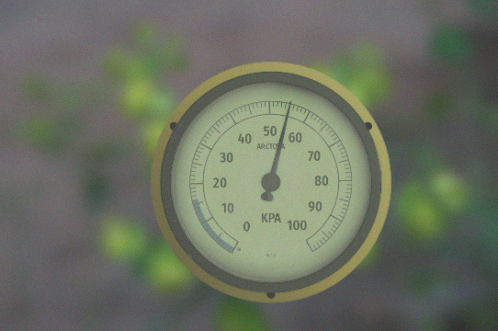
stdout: 55 (kPa)
